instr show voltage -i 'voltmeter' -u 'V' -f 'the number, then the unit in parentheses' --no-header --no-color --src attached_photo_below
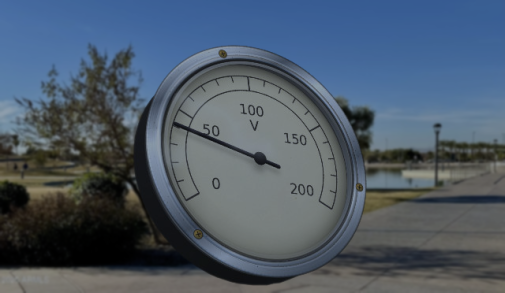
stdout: 40 (V)
